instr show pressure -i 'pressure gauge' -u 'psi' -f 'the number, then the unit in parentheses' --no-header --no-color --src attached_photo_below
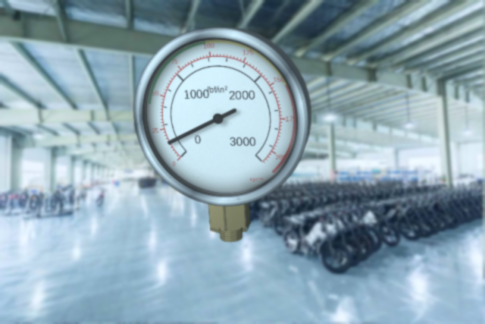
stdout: 200 (psi)
